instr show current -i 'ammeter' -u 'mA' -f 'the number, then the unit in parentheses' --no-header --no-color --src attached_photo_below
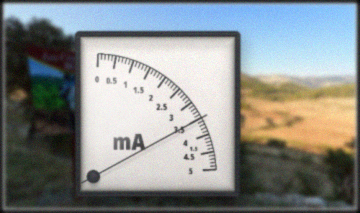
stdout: 3.5 (mA)
